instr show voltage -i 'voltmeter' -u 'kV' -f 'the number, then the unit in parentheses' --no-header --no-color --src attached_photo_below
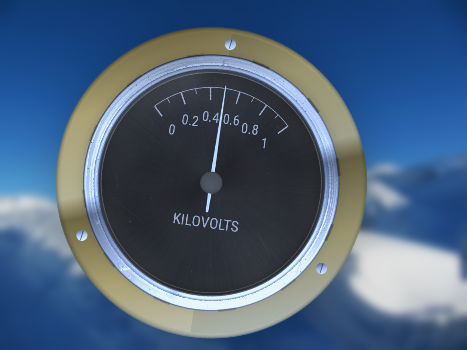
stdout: 0.5 (kV)
